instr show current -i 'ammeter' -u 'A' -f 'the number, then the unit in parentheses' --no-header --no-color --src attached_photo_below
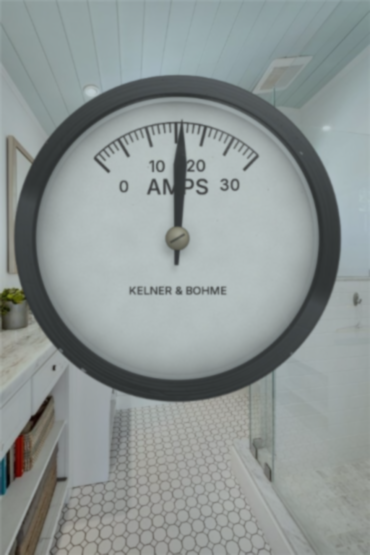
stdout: 16 (A)
